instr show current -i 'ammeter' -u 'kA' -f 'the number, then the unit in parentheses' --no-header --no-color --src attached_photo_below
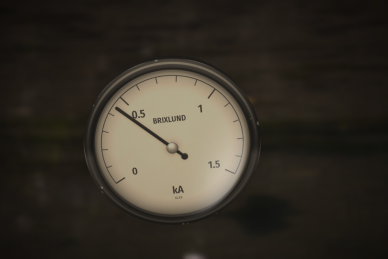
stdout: 0.45 (kA)
